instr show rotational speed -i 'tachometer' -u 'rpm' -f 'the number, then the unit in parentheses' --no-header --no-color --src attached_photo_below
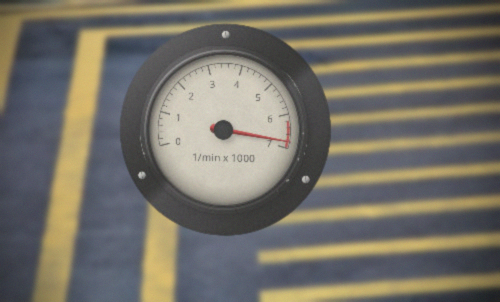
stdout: 6800 (rpm)
